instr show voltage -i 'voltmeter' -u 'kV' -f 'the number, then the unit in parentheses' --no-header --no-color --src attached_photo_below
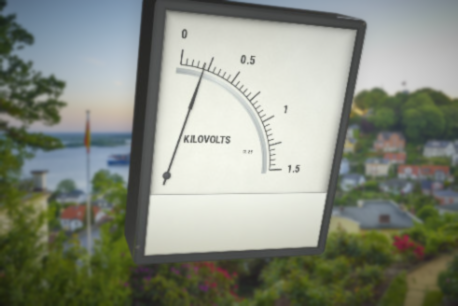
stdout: 0.2 (kV)
